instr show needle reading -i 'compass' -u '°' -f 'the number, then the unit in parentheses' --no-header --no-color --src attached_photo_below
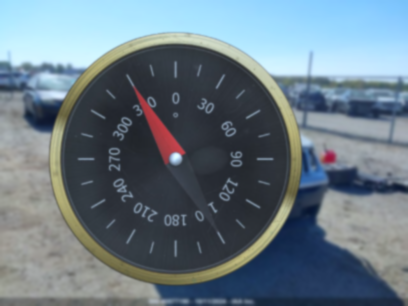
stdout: 330 (°)
